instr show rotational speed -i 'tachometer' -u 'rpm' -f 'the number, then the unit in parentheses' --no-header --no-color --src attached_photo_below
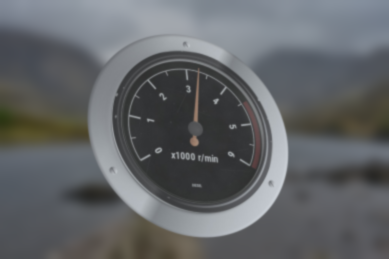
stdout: 3250 (rpm)
